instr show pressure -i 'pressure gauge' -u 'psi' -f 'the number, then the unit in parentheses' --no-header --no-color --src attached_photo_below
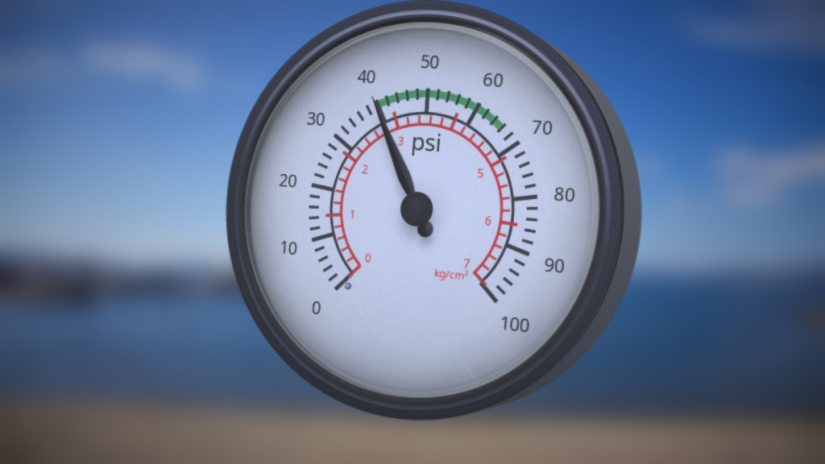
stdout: 40 (psi)
